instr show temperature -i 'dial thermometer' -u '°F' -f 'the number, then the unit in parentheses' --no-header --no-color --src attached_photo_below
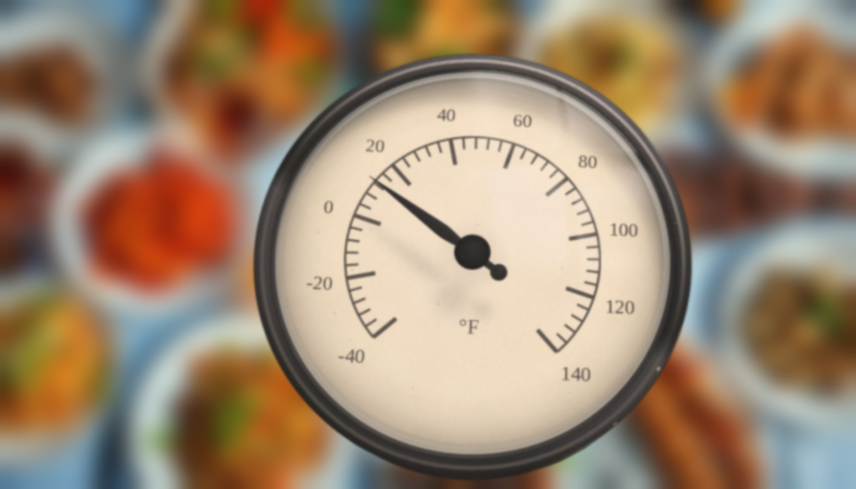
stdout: 12 (°F)
